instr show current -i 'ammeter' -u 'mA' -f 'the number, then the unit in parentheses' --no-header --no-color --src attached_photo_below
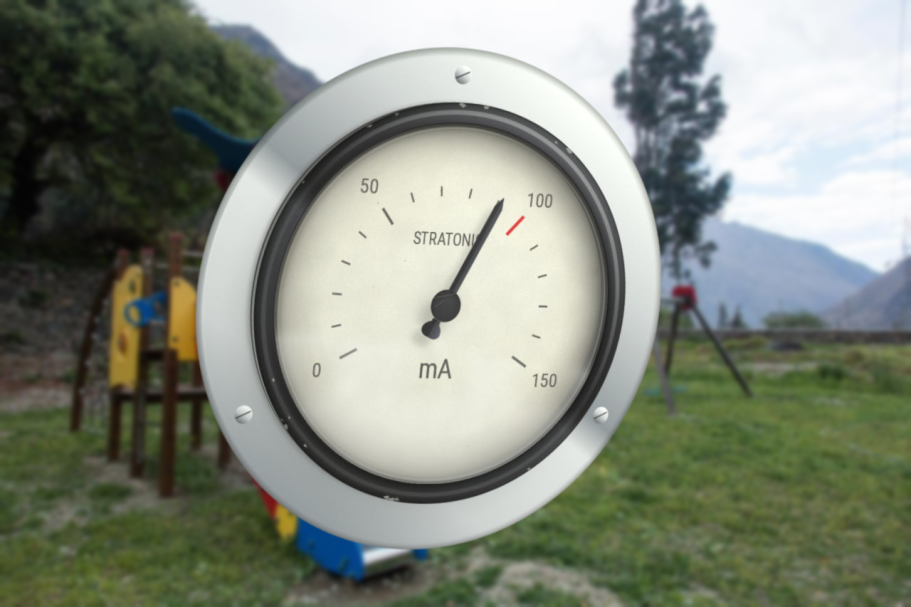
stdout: 90 (mA)
